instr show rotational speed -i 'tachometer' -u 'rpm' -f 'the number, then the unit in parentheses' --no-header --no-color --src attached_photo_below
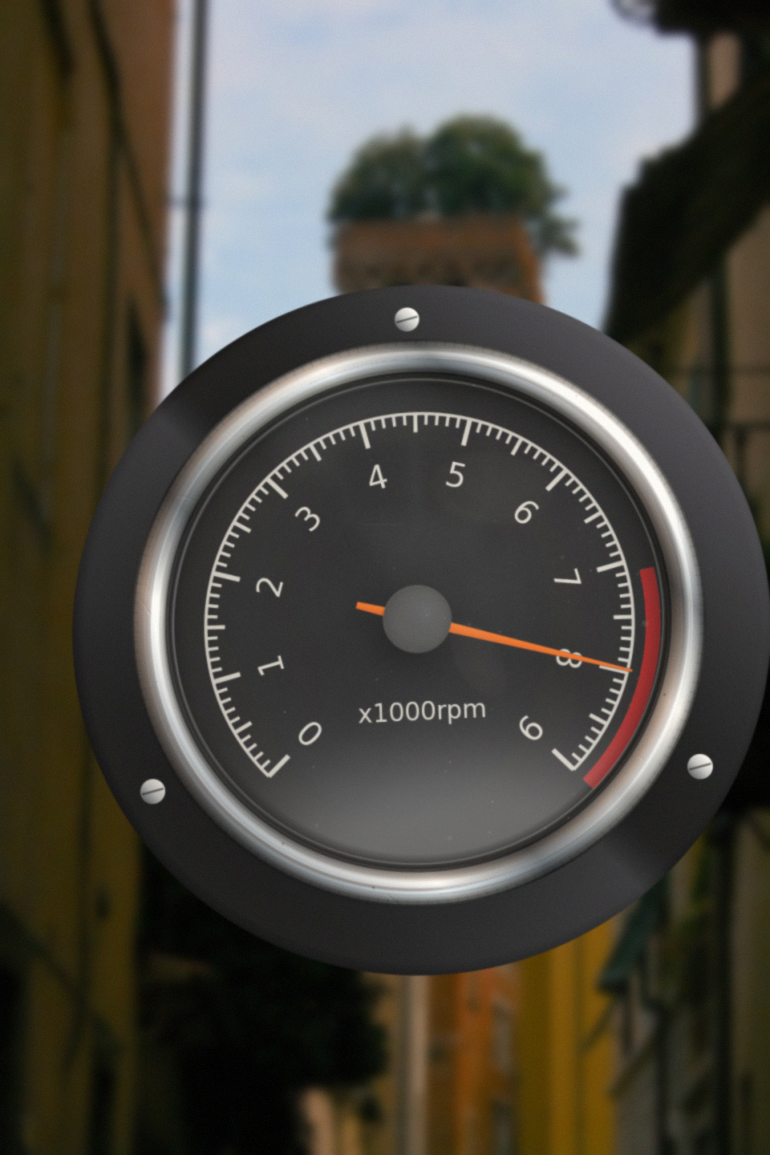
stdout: 8000 (rpm)
